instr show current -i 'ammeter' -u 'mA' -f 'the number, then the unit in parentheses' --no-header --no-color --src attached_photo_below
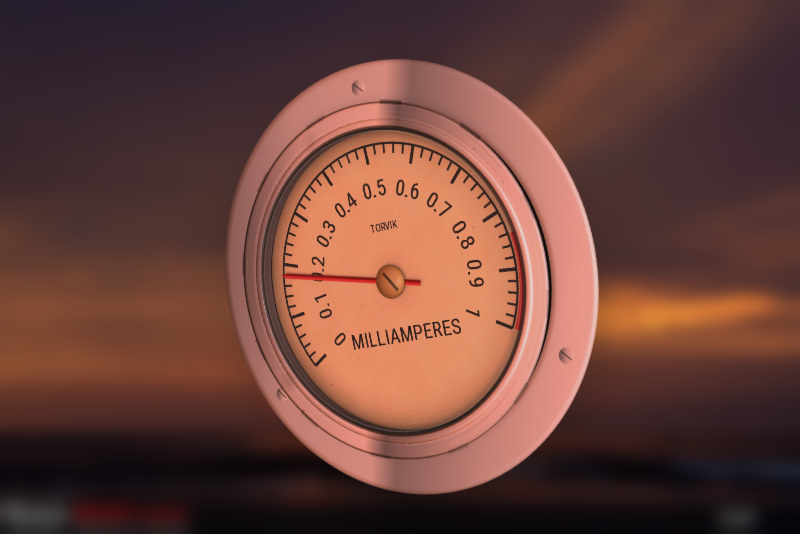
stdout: 0.18 (mA)
